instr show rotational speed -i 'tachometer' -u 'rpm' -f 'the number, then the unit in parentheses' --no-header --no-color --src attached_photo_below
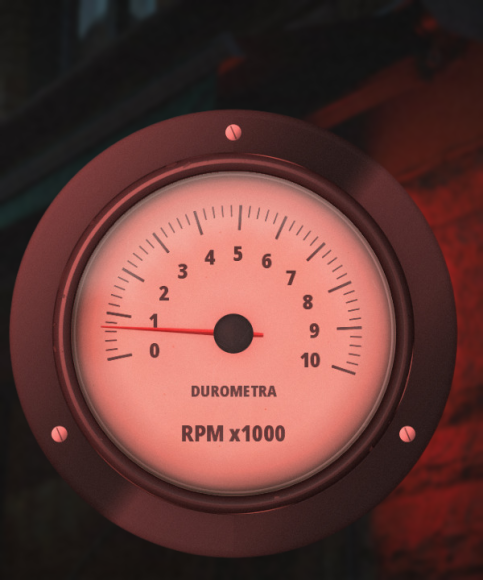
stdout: 700 (rpm)
